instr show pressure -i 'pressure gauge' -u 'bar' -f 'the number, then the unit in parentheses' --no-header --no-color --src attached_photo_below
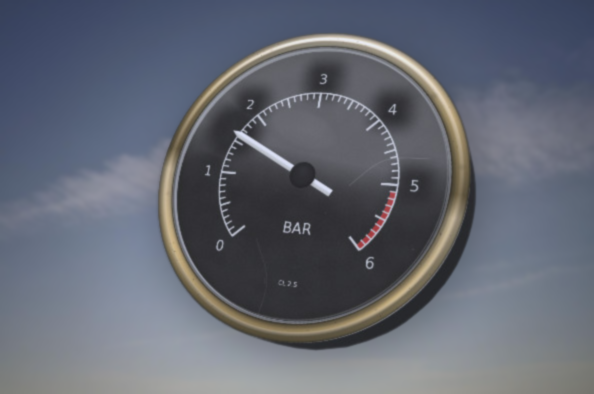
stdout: 1.6 (bar)
